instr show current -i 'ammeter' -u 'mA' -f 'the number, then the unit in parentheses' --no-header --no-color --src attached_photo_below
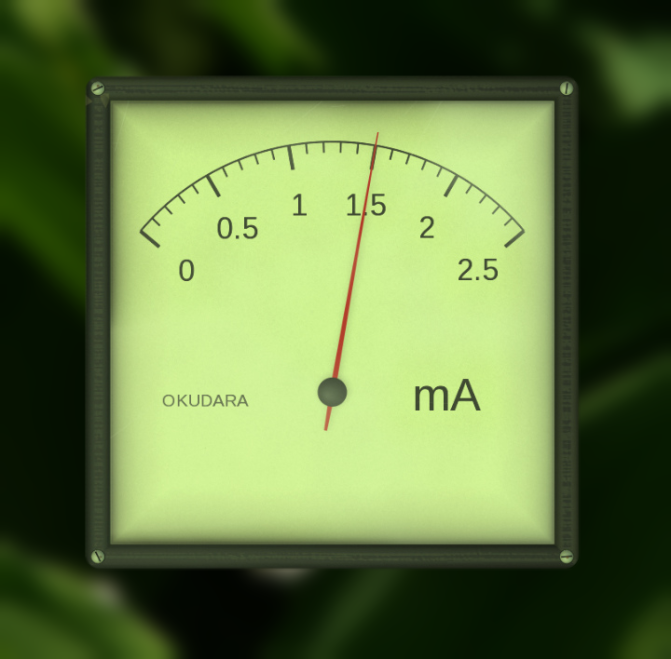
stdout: 1.5 (mA)
